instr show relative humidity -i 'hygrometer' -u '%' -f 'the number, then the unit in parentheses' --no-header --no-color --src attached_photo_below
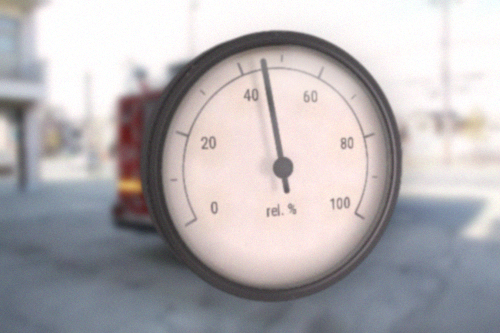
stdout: 45 (%)
